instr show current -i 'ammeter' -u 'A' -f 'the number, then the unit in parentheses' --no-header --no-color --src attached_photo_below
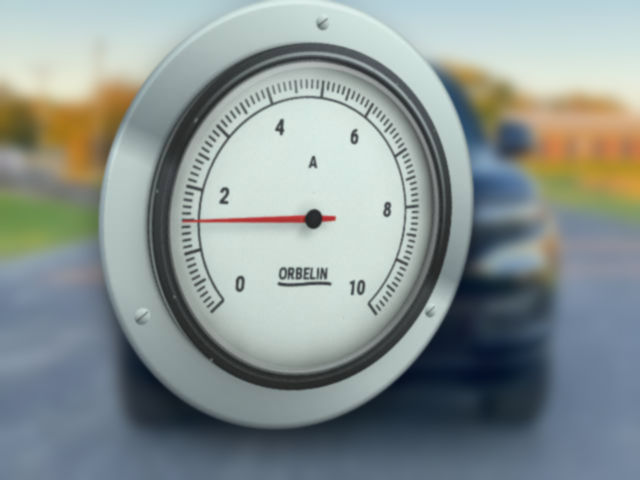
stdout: 1.5 (A)
